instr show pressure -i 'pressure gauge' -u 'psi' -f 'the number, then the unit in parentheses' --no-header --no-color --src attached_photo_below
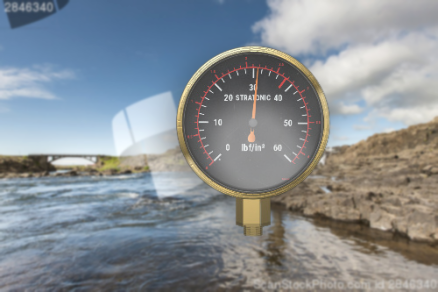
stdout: 31 (psi)
